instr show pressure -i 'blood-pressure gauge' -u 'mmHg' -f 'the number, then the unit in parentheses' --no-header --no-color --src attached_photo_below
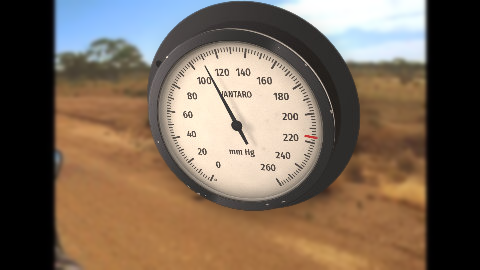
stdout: 110 (mmHg)
